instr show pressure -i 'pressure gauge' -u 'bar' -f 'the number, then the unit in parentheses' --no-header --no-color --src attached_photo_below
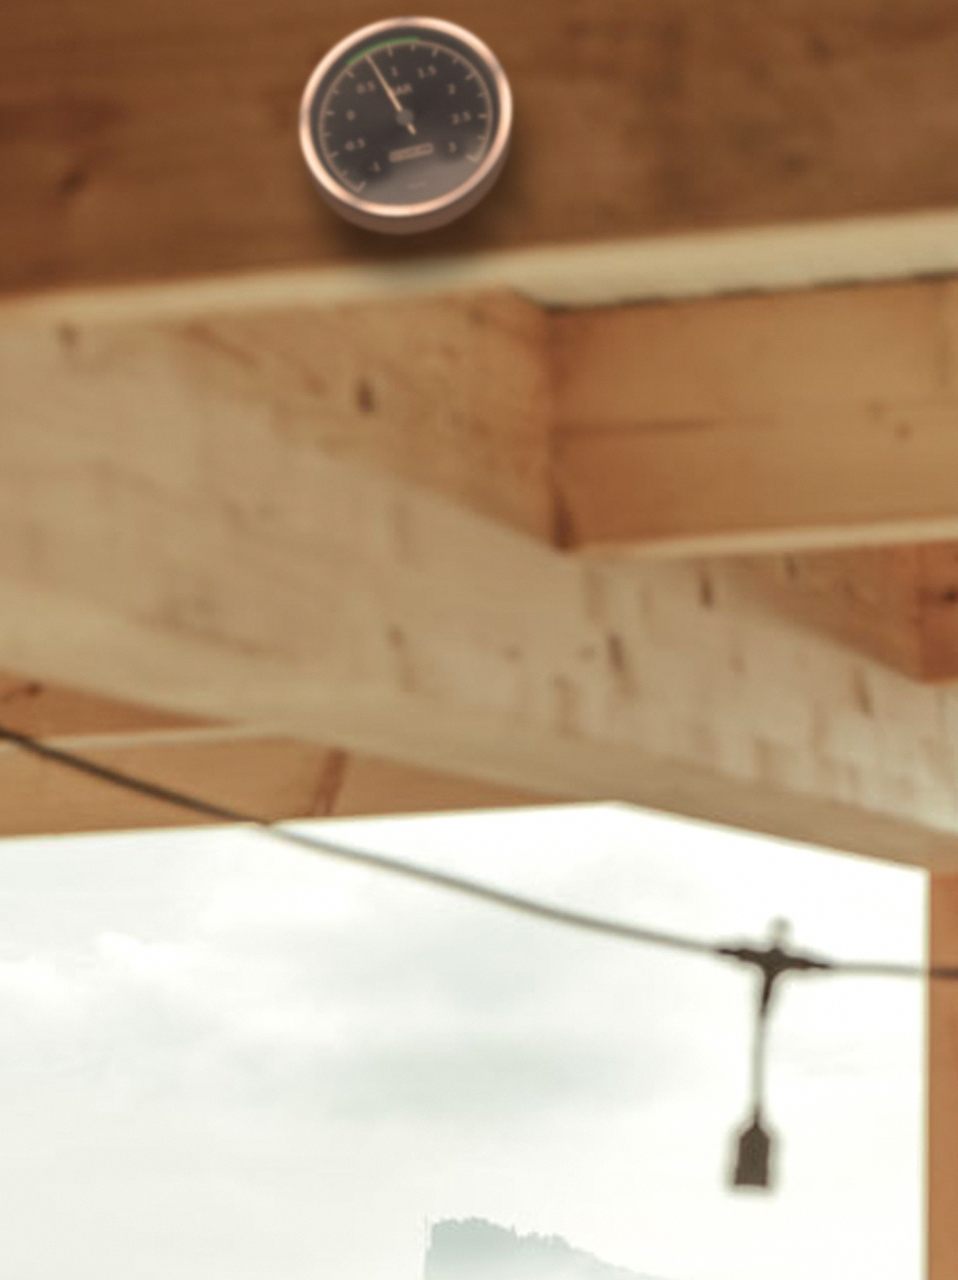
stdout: 0.75 (bar)
